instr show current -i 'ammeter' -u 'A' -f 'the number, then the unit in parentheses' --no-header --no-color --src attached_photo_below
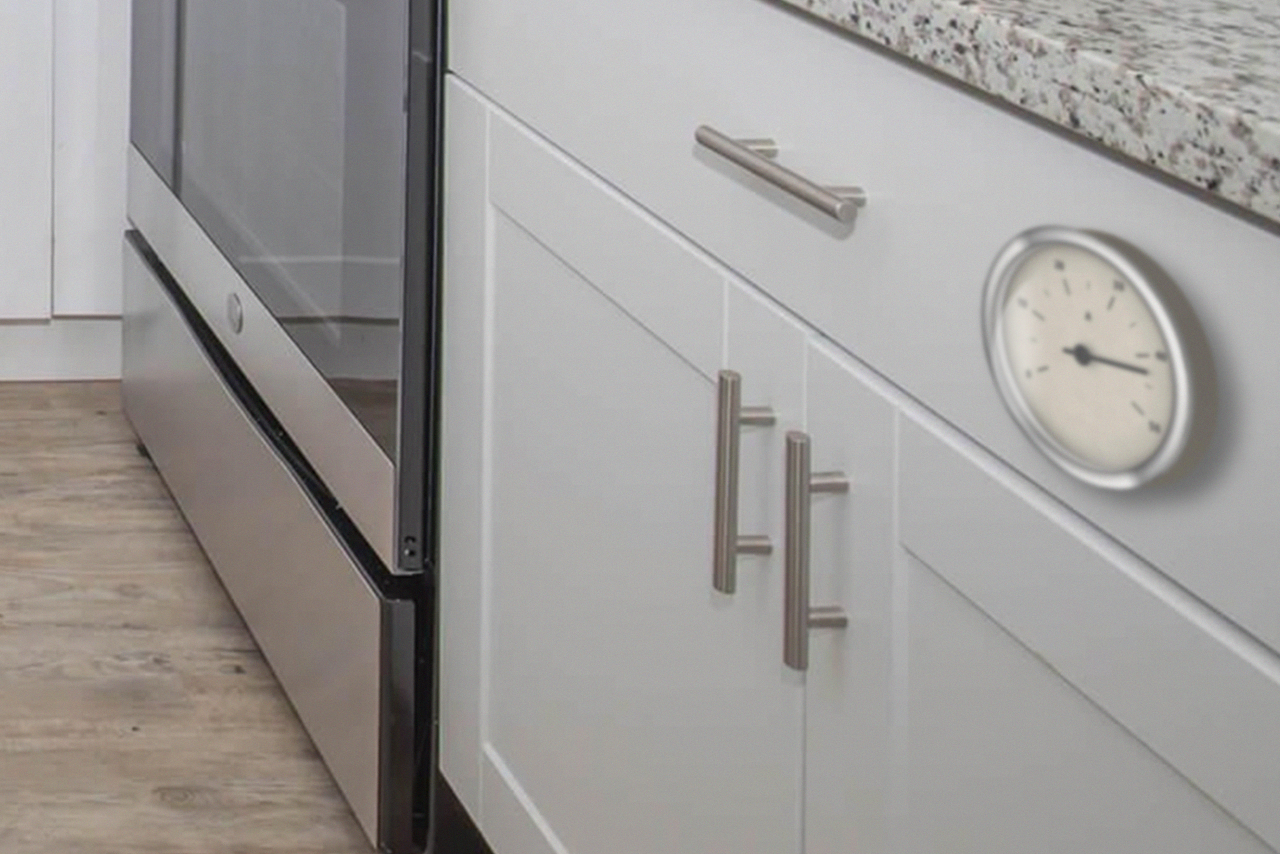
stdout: 42.5 (A)
